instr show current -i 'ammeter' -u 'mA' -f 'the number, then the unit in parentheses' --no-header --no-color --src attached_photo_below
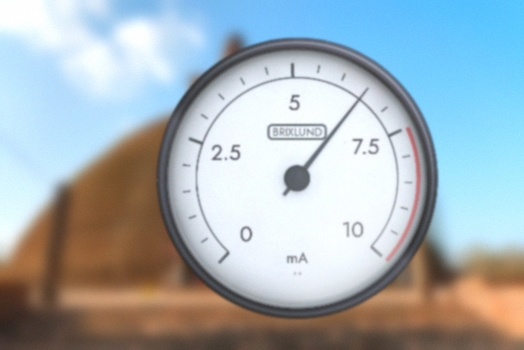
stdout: 6.5 (mA)
